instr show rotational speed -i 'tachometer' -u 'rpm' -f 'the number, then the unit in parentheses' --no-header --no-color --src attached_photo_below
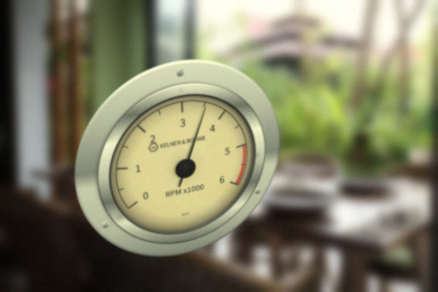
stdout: 3500 (rpm)
